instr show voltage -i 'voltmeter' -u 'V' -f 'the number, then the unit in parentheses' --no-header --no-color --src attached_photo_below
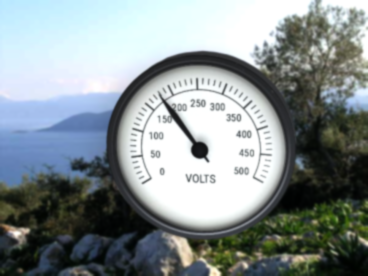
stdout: 180 (V)
